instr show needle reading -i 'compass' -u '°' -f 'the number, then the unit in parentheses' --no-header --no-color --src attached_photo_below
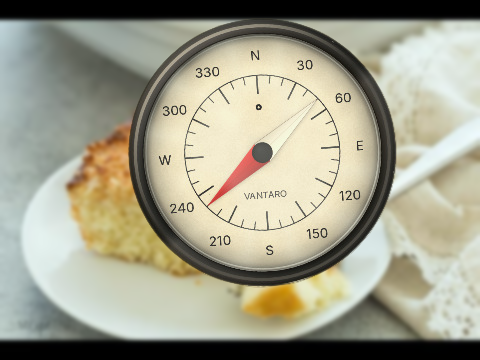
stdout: 230 (°)
